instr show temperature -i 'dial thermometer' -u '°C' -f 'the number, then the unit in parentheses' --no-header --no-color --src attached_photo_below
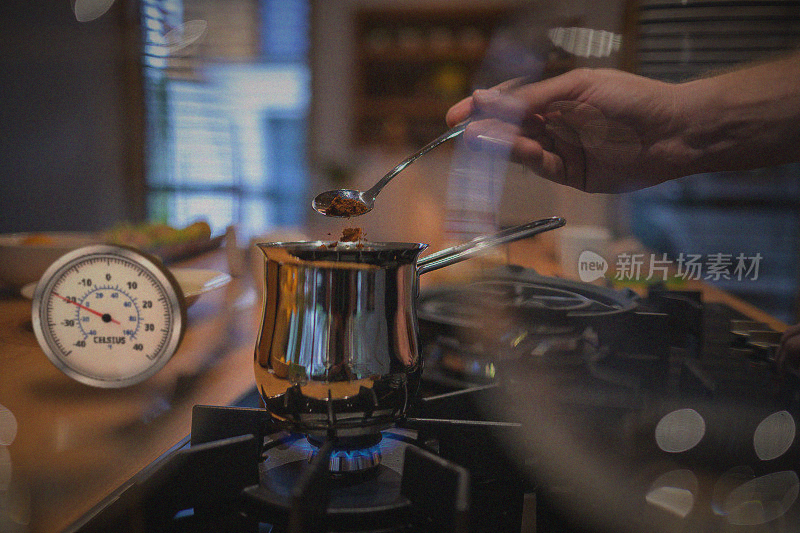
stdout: -20 (°C)
